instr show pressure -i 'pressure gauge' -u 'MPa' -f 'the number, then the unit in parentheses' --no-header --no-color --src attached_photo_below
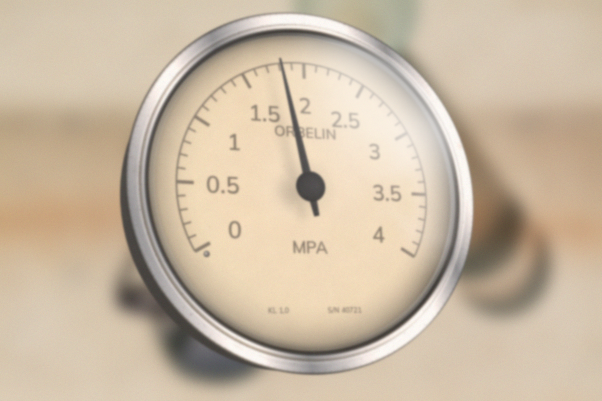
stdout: 1.8 (MPa)
